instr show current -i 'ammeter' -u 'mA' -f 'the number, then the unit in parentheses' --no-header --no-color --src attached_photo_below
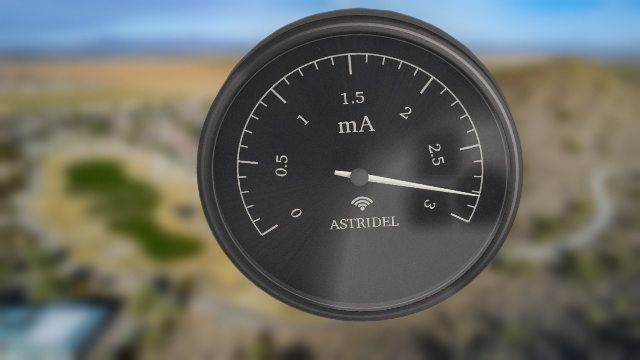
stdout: 2.8 (mA)
